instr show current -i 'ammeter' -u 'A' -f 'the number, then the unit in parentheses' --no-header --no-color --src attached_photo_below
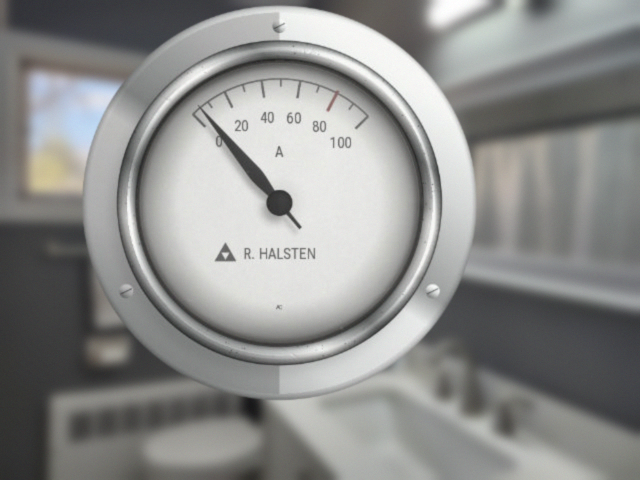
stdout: 5 (A)
